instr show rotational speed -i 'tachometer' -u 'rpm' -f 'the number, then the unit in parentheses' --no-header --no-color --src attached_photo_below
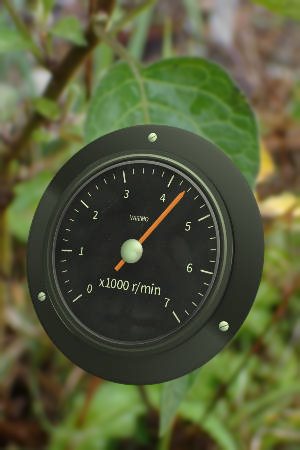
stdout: 4400 (rpm)
